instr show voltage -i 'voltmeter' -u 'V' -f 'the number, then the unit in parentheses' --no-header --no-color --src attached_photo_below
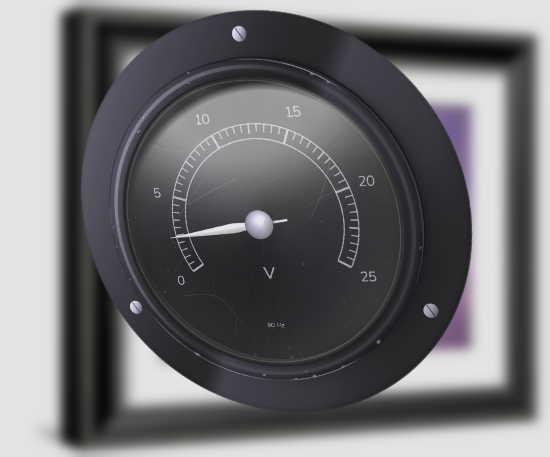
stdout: 2.5 (V)
